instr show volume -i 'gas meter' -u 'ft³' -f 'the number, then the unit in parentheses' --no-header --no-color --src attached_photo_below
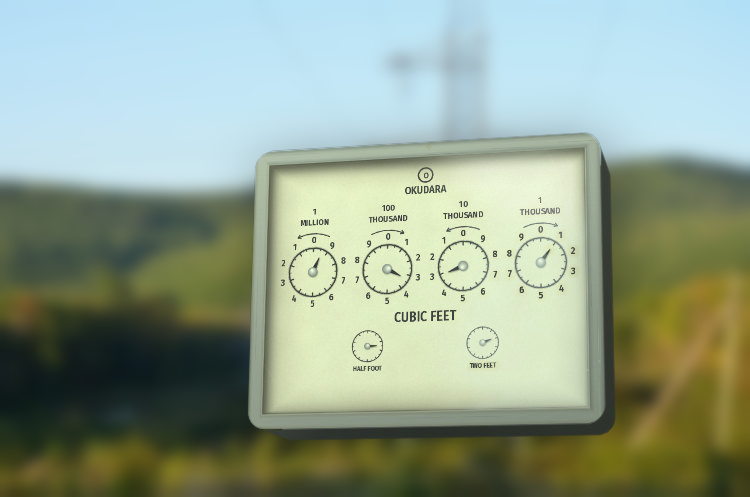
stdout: 933100 (ft³)
